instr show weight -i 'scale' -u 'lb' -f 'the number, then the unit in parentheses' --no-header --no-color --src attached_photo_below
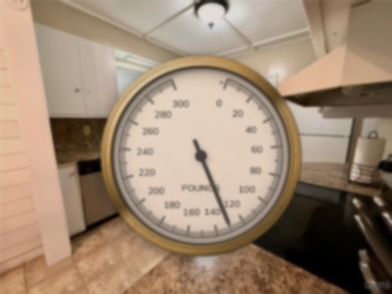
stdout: 130 (lb)
